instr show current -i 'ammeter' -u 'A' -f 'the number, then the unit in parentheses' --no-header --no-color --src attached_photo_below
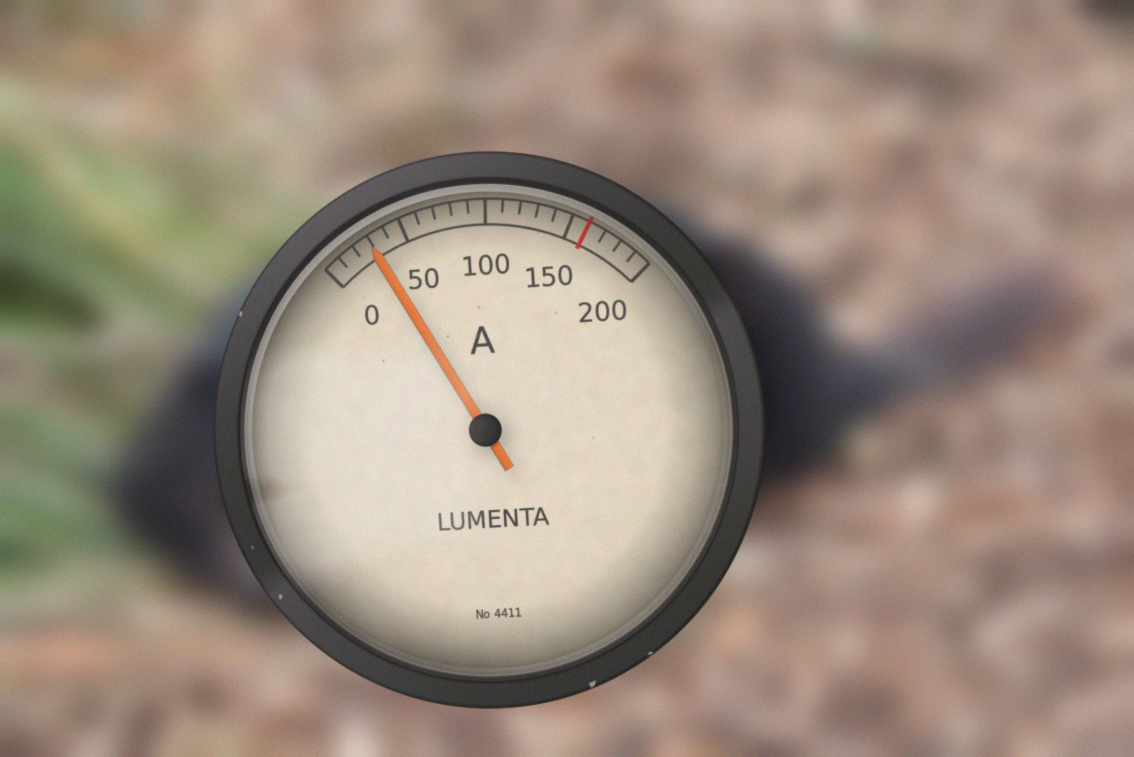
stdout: 30 (A)
